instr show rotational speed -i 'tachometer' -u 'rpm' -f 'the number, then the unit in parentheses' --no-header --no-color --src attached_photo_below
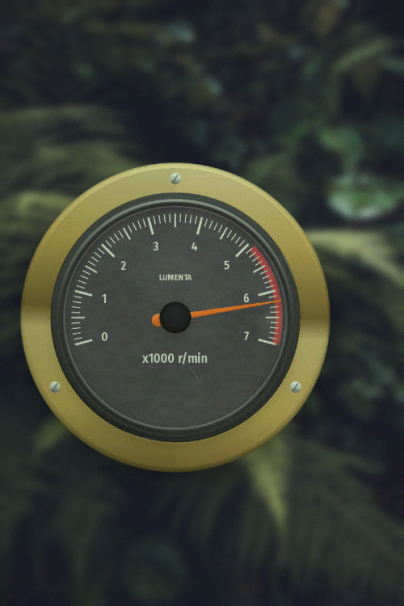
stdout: 6200 (rpm)
